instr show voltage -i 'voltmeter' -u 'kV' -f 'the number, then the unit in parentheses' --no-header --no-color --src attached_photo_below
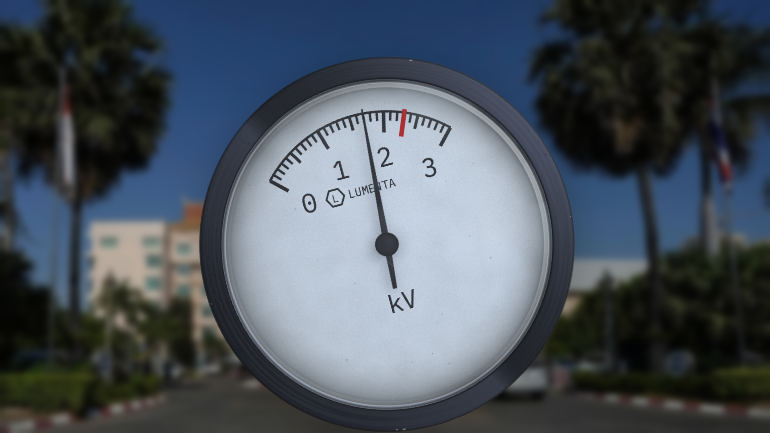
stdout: 1.7 (kV)
